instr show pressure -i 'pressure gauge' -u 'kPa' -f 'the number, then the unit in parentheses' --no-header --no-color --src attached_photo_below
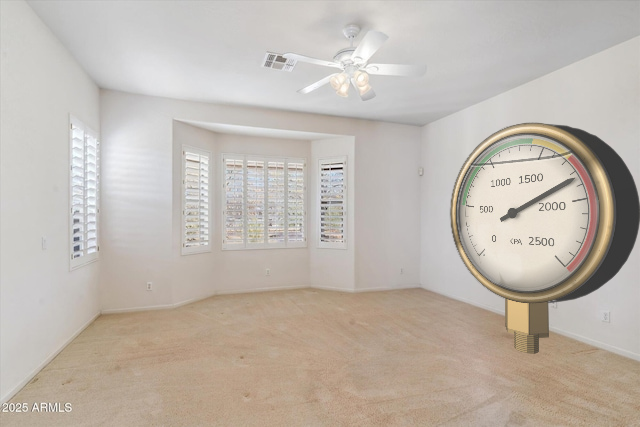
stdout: 1850 (kPa)
